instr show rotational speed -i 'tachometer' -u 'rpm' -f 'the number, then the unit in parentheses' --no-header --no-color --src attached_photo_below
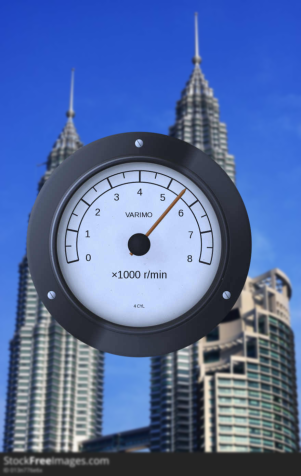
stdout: 5500 (rpm)
